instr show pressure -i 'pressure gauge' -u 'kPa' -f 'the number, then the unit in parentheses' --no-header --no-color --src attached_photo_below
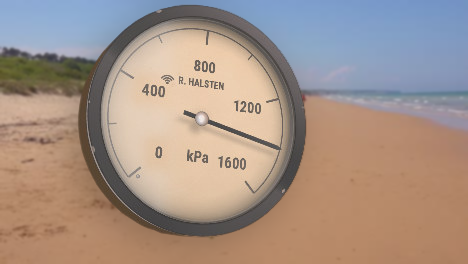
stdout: 1400 (kPa)
